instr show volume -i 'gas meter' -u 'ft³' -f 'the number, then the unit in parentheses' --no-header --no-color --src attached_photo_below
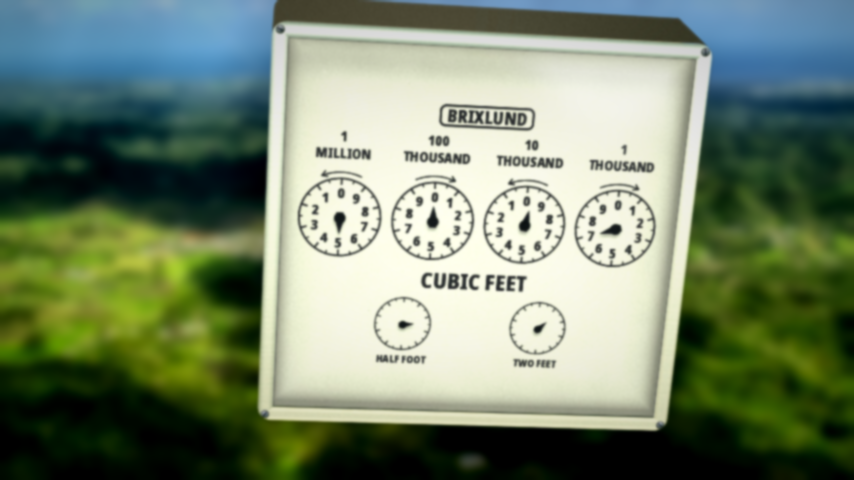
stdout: 499700 (ft³)
